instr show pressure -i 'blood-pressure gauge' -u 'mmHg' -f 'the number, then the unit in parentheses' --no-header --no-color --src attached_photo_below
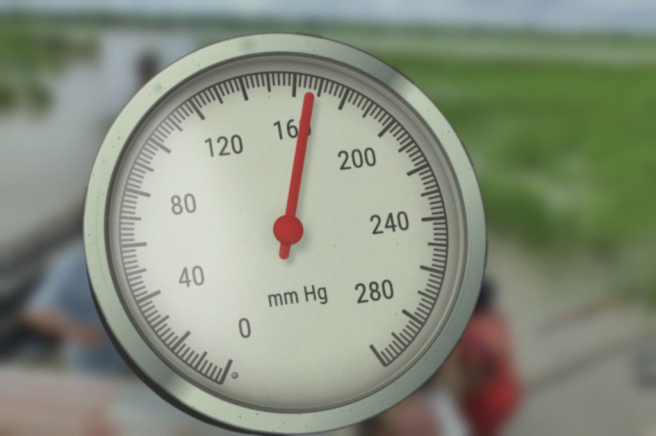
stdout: 166 (mmHg)
